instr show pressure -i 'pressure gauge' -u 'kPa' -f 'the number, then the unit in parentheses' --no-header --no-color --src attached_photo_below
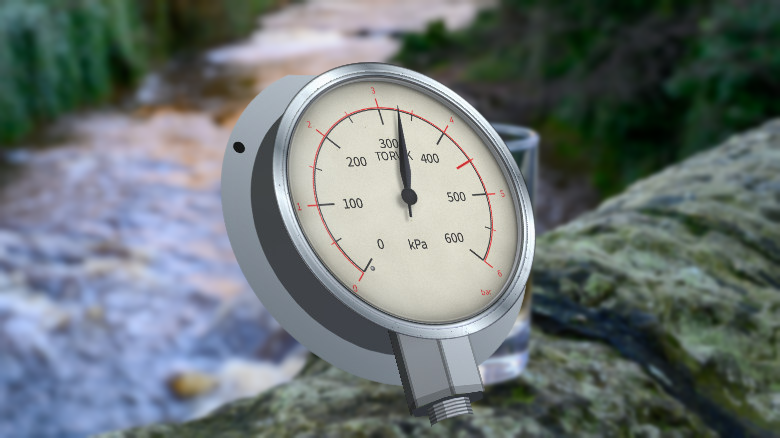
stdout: 325 (kPa)
